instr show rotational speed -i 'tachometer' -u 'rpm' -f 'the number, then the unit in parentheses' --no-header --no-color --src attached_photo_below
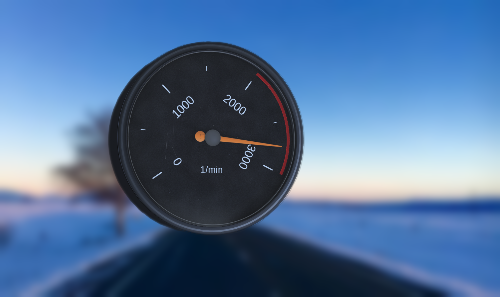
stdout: 2750 (rpm)
